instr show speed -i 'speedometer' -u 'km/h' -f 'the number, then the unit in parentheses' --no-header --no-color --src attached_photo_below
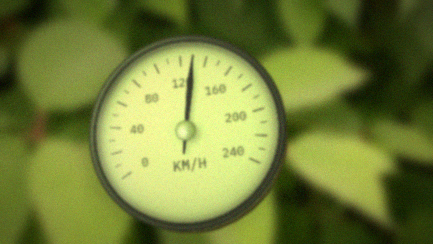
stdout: 130 (km/h)
